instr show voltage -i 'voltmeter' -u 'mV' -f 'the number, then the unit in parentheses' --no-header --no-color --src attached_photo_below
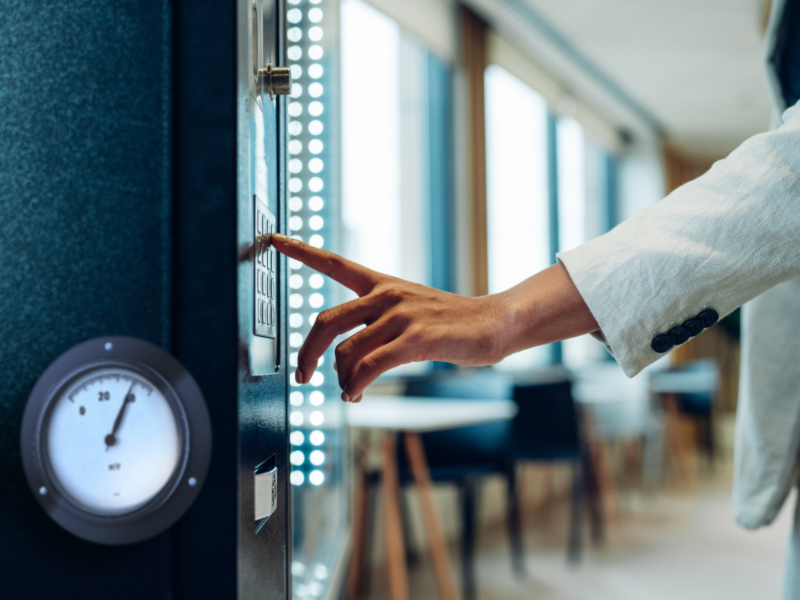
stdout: 40 (mV)
